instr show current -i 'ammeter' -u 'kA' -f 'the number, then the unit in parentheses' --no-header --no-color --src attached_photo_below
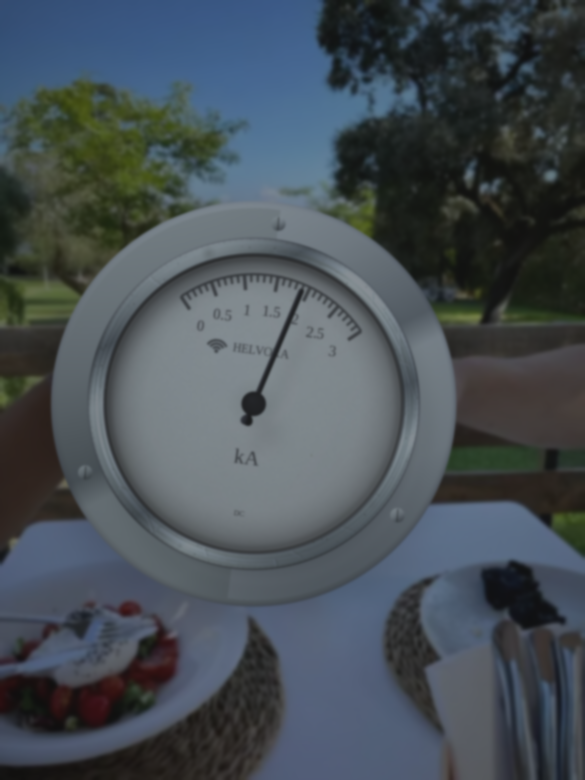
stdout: 1.9 (kA)
